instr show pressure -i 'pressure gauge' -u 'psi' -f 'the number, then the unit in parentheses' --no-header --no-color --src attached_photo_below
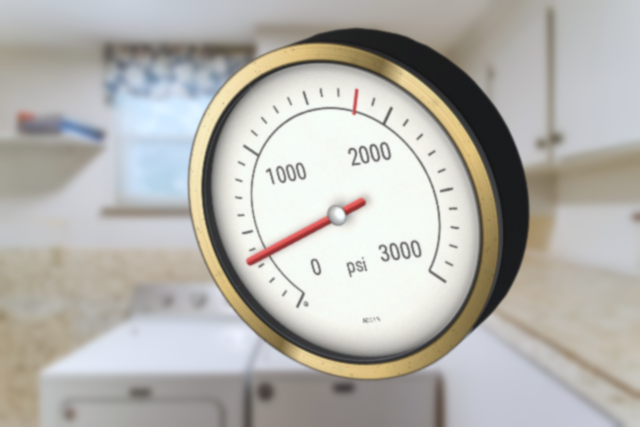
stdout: 350 (psi)
